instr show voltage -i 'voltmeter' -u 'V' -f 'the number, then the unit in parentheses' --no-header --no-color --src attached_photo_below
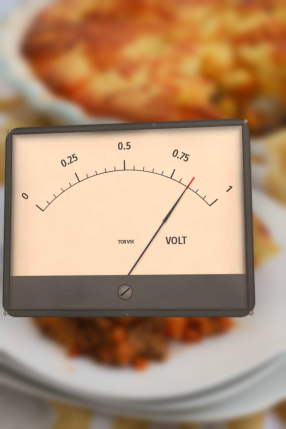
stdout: 0.85 (V)
